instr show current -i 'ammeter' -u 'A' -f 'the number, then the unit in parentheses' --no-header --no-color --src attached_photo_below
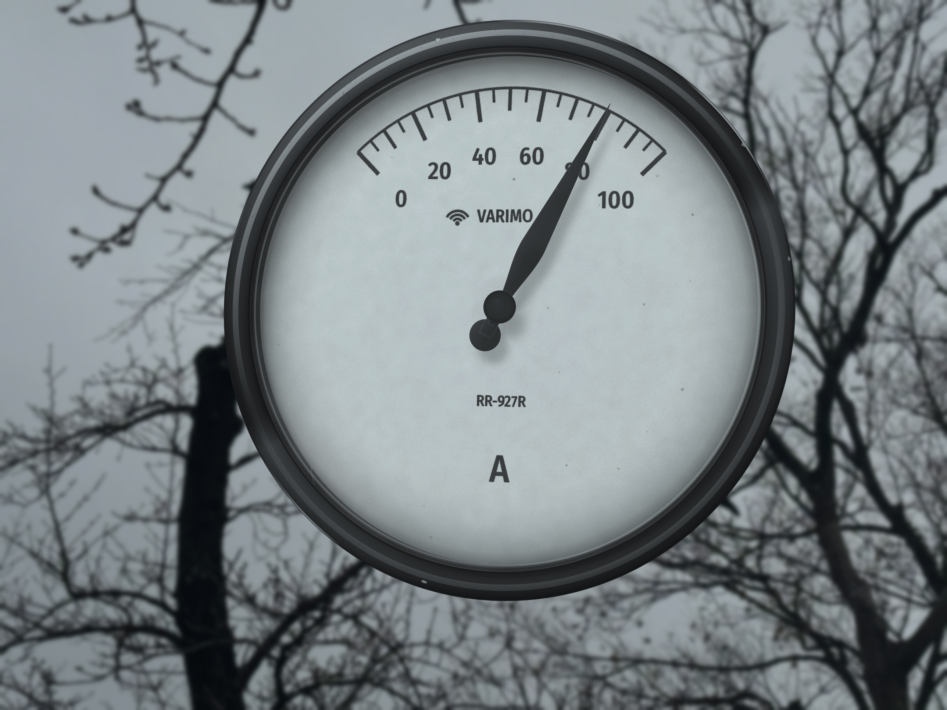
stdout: 80 (A)
